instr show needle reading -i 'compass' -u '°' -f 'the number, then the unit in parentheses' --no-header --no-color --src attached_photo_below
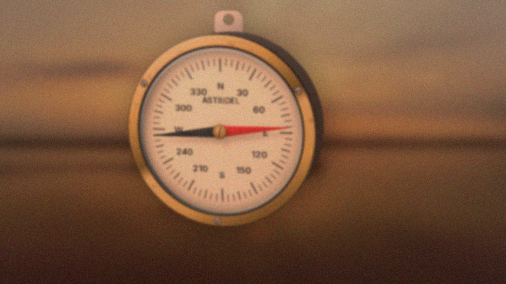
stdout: 85 (°)
